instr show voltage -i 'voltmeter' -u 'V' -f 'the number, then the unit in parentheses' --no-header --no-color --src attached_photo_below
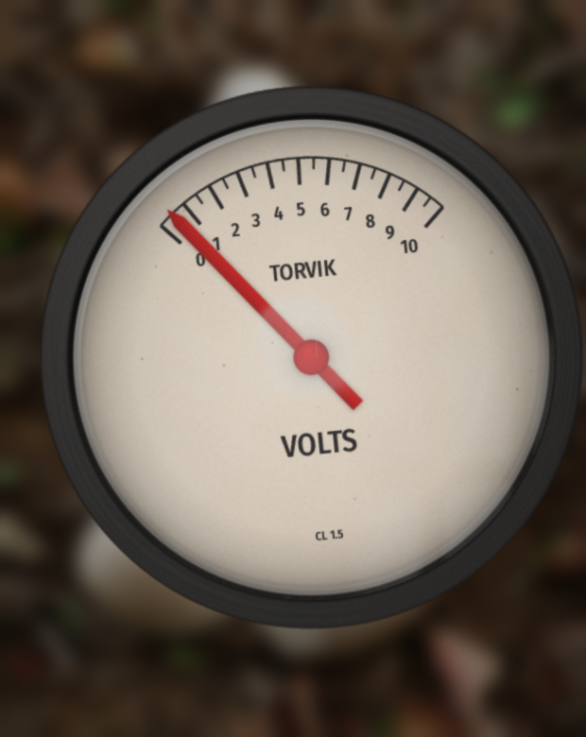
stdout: 0.5 (V)
